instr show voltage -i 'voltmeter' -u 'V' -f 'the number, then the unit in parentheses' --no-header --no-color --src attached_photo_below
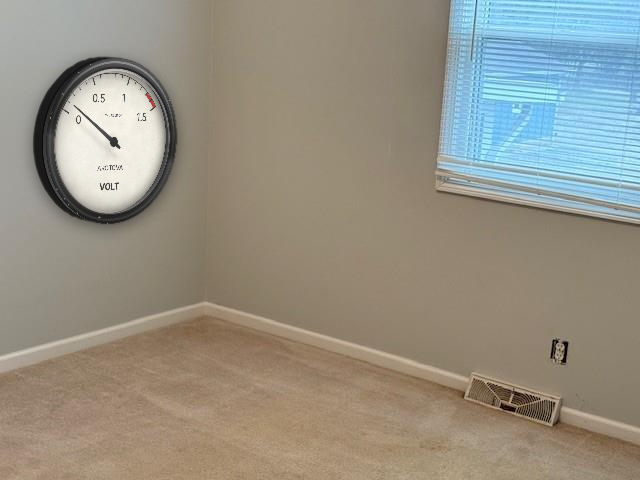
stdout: 0.1 (V)
